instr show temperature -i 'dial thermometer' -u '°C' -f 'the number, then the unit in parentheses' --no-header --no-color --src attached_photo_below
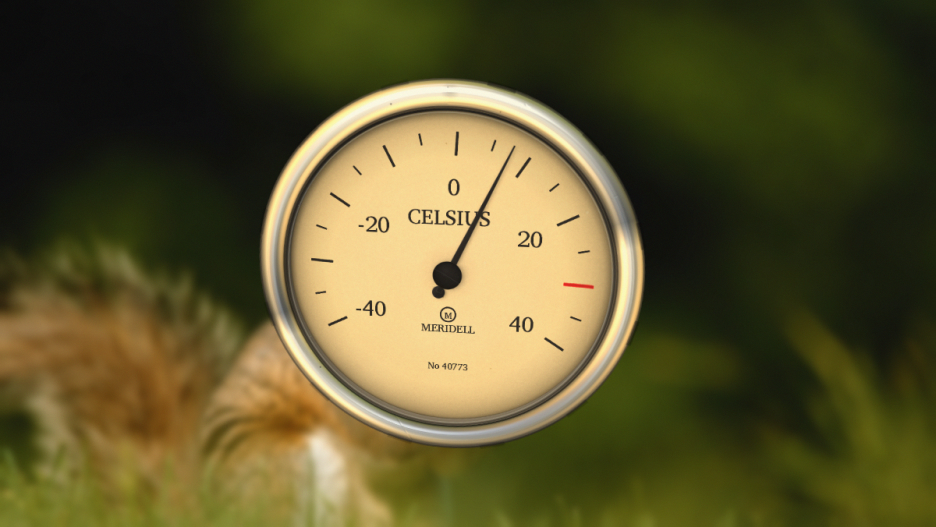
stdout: 7.5 (°C)
